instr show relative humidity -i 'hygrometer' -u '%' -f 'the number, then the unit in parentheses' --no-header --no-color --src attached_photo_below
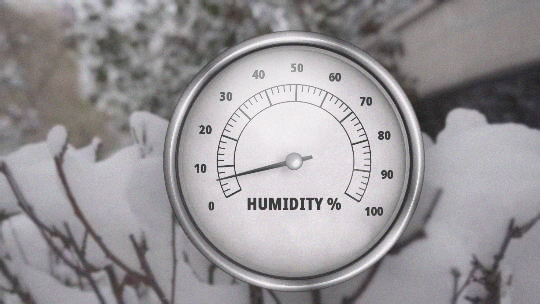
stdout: 6 (%)
